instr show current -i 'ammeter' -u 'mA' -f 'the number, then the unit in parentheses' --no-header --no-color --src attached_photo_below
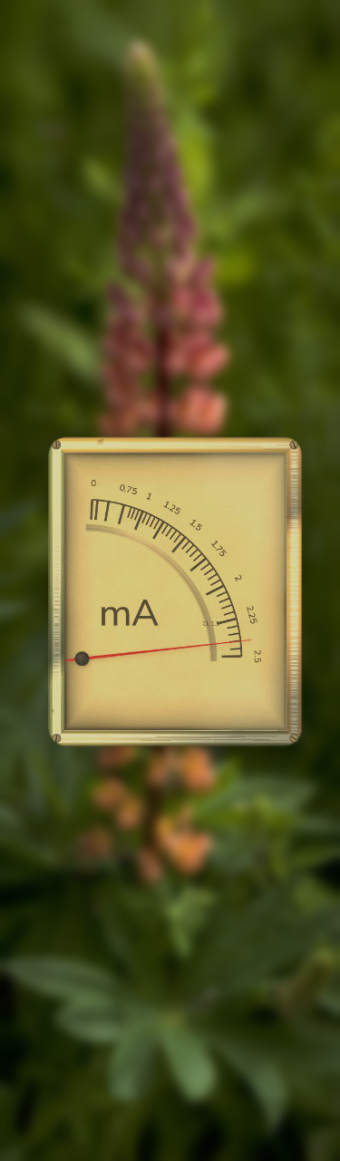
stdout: 2.4 (mA)
